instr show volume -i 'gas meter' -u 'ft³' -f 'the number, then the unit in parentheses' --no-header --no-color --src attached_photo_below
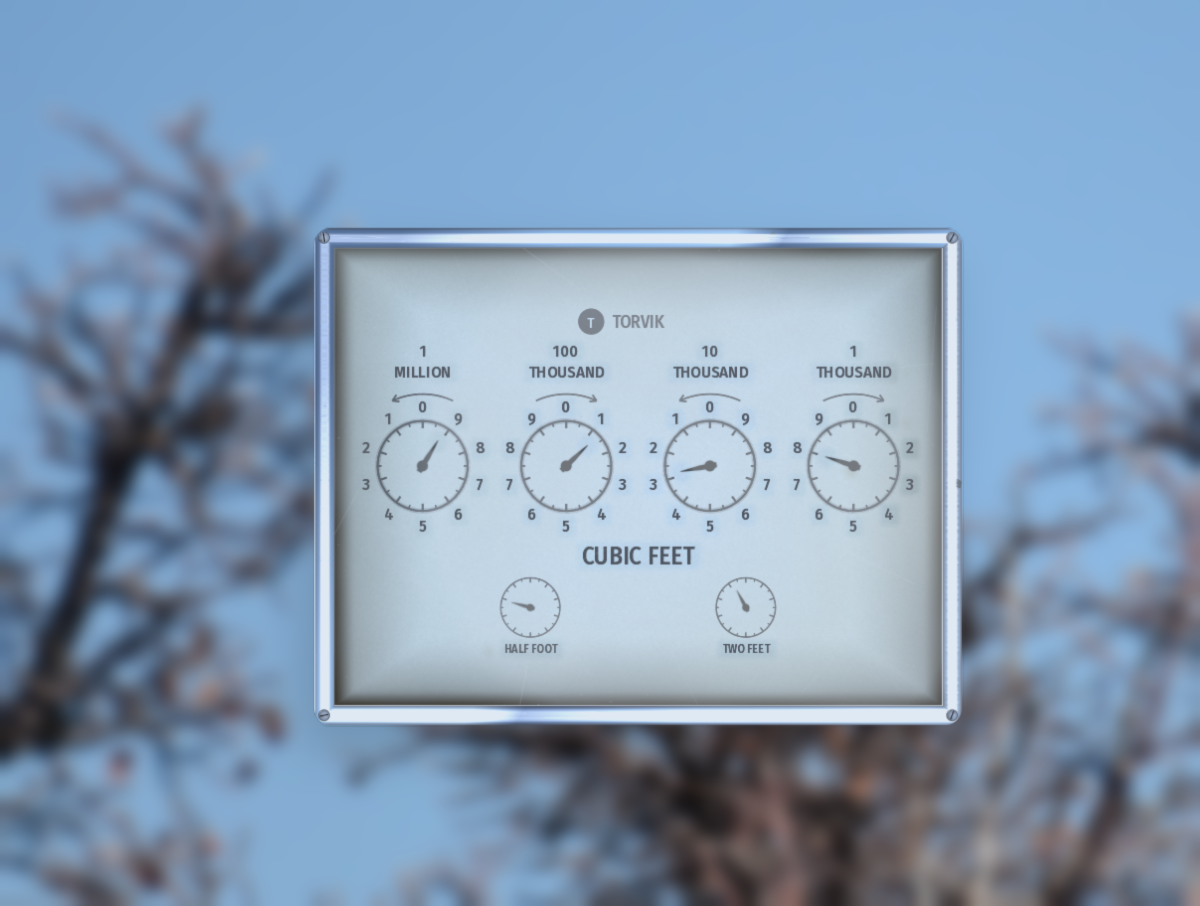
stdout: 912800 (ft³)
